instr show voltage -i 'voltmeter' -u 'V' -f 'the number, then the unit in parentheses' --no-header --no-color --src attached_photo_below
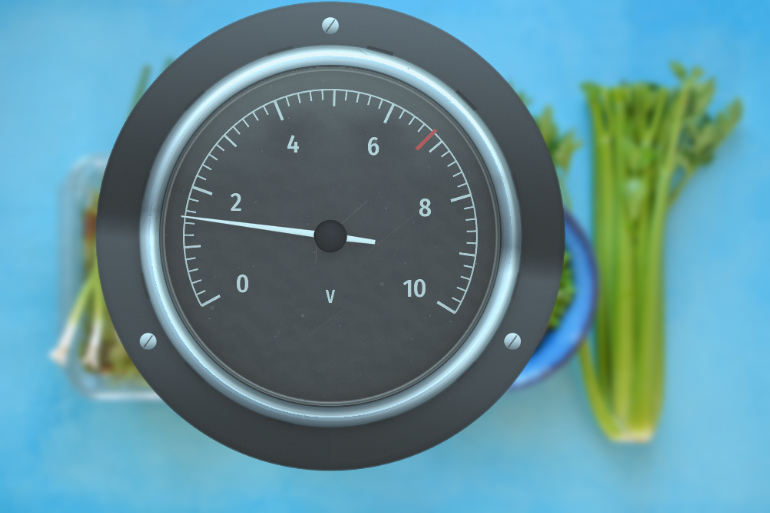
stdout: 1.5 (V)
